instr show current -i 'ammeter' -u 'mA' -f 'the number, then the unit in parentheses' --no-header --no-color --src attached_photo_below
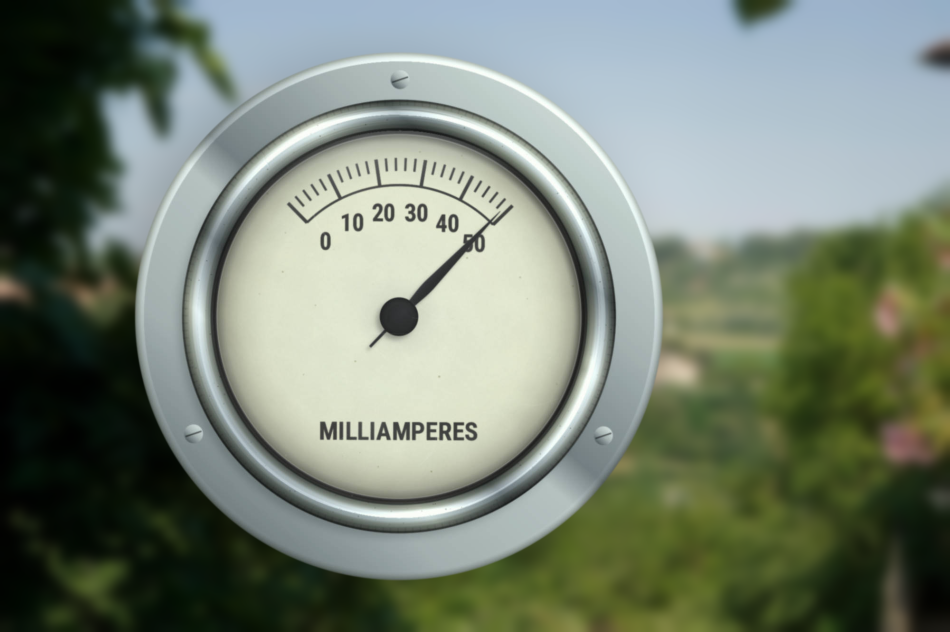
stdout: 49 (mA)
